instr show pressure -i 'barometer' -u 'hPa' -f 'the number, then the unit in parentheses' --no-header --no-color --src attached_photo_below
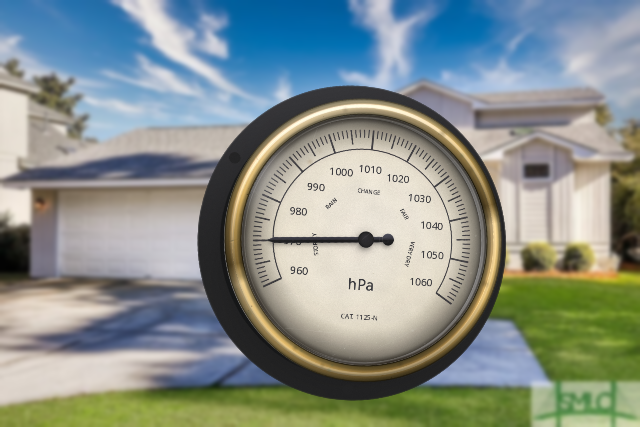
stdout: 970 (hPa)
